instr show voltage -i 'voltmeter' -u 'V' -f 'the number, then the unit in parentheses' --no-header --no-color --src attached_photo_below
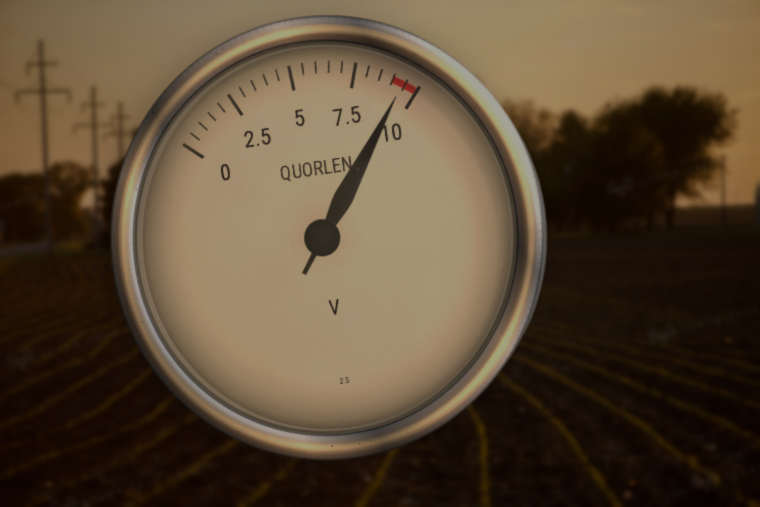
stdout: 9.5 (V)
